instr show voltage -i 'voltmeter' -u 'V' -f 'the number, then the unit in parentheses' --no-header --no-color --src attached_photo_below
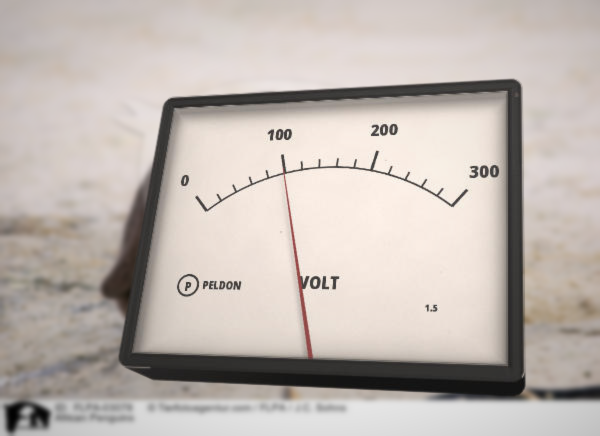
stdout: 100 (V)
